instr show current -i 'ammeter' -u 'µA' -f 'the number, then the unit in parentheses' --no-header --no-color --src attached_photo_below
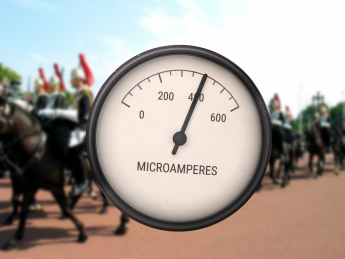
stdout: 400 (µA)
